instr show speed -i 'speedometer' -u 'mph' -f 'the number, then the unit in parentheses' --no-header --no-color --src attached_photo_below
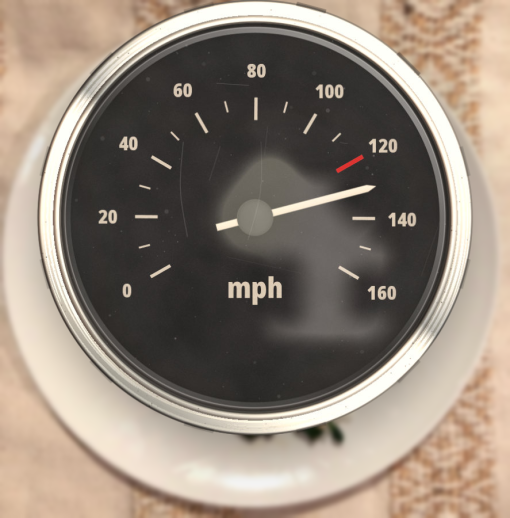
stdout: 130 (mph)
